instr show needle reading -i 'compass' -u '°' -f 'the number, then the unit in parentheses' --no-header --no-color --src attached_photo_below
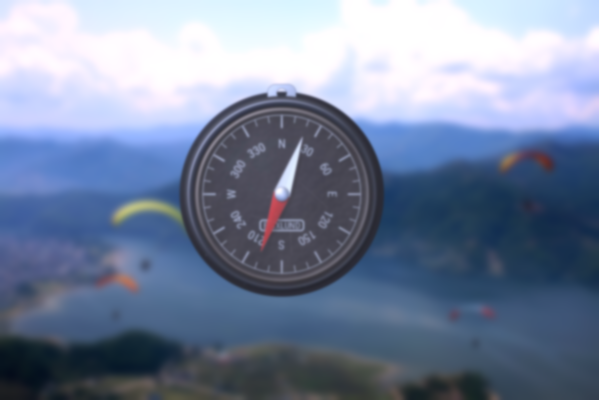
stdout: 200 (°)
